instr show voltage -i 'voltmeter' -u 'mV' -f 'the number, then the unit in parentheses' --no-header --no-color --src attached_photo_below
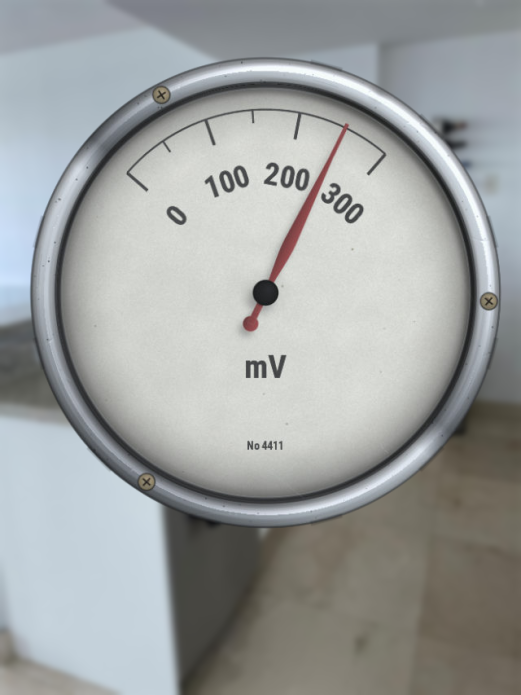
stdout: 250 (mV)
